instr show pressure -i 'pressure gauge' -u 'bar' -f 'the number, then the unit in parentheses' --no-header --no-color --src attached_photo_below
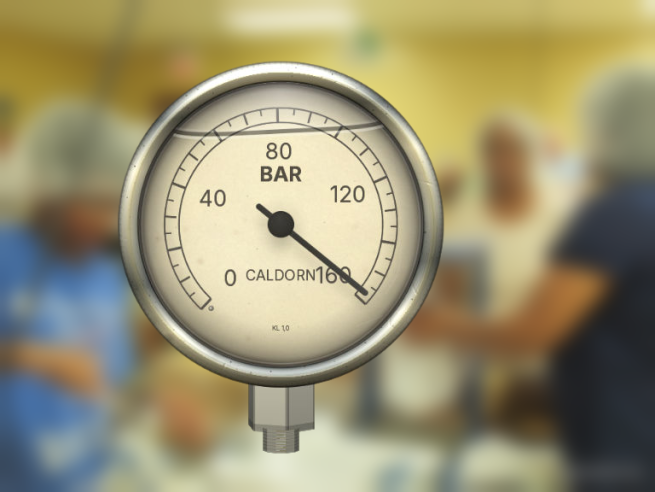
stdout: 157.5 (bar)
